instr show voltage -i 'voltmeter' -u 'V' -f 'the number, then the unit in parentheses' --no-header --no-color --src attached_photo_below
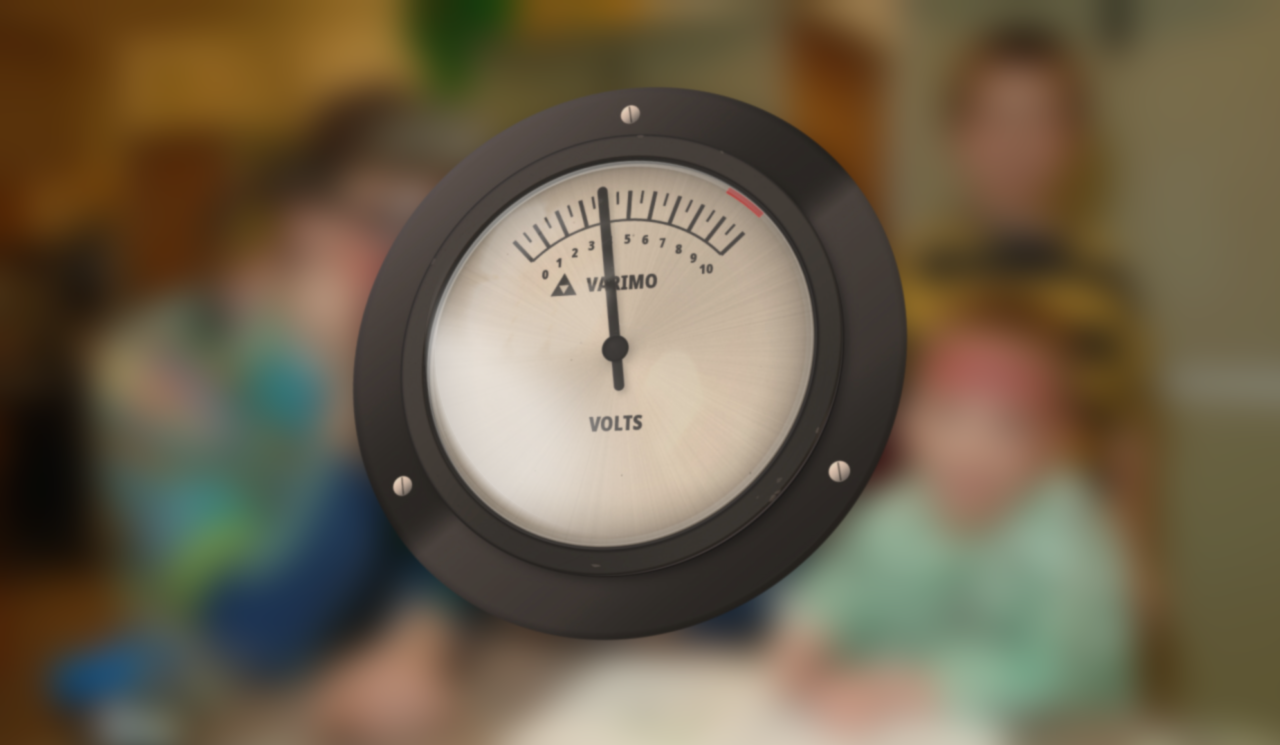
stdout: 4 (V)
